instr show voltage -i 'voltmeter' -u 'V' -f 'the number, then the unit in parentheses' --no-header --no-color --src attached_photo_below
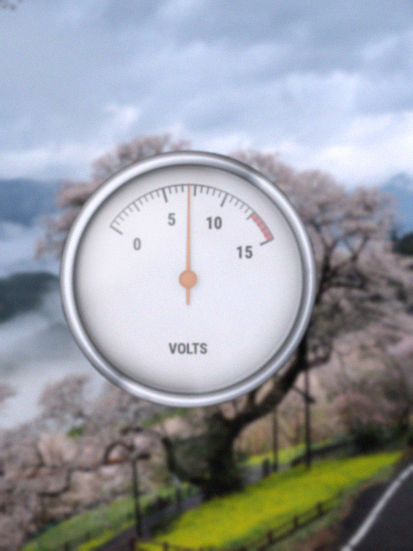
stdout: 7 (V)
